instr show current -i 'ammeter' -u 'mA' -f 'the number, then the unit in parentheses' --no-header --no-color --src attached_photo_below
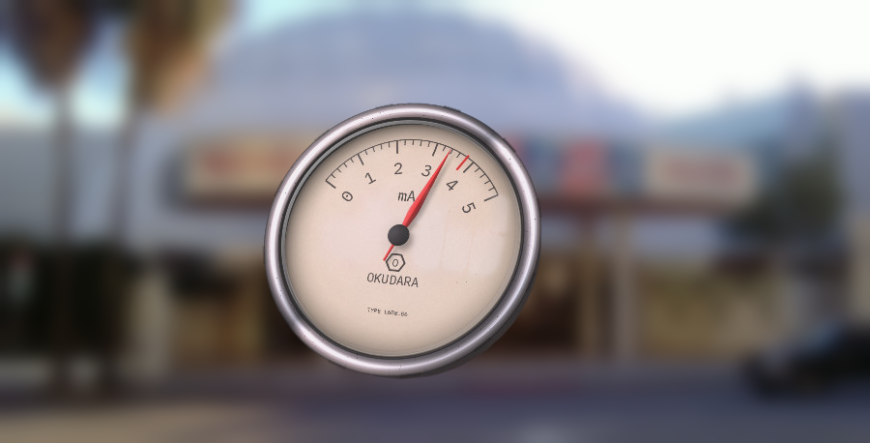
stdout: 3.4 (mA)
